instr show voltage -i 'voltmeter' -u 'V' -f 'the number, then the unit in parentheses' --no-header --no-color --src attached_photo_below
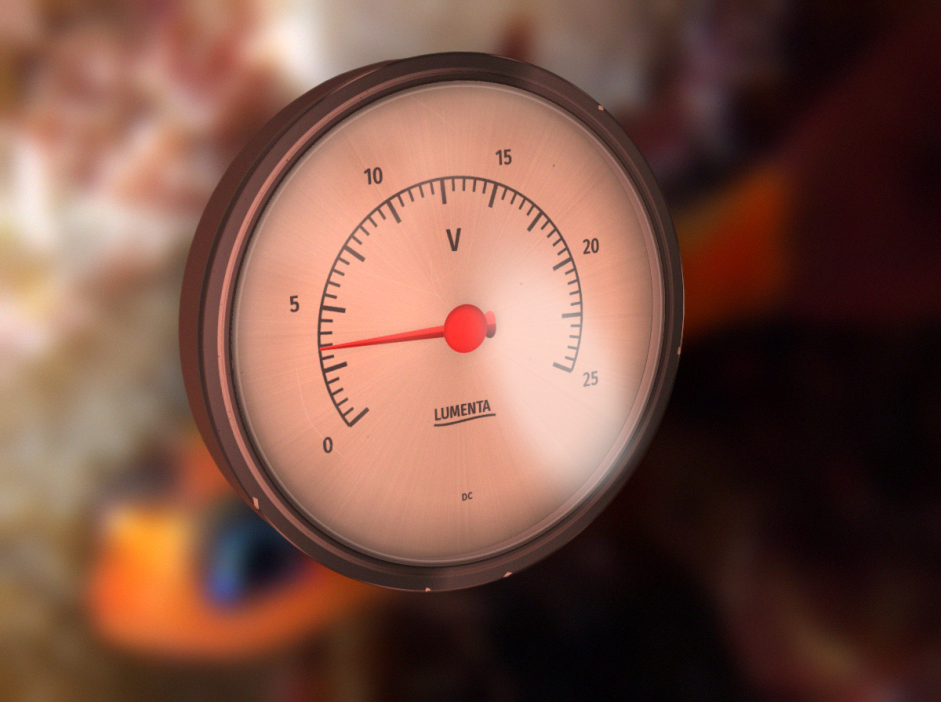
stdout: 3.5 (V)
